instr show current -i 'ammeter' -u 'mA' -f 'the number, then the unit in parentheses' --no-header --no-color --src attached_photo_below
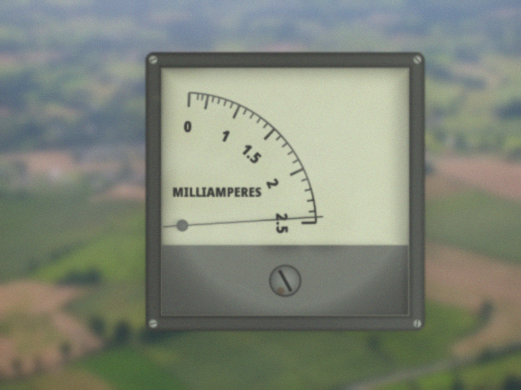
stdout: 2.45 (mA)
